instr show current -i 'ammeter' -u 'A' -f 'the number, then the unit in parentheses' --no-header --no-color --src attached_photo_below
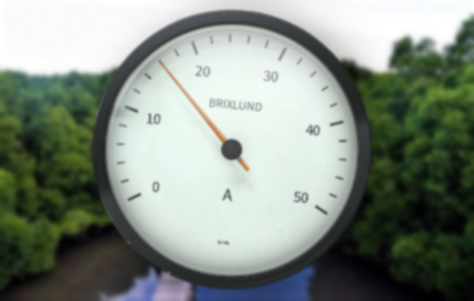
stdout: 16 (A)
